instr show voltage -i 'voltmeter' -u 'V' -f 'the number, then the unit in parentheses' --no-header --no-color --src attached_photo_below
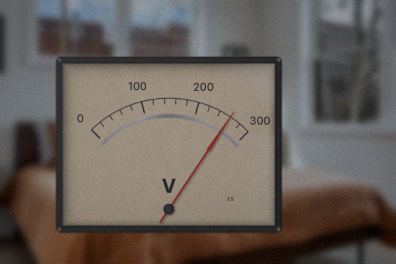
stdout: 260 (V)
